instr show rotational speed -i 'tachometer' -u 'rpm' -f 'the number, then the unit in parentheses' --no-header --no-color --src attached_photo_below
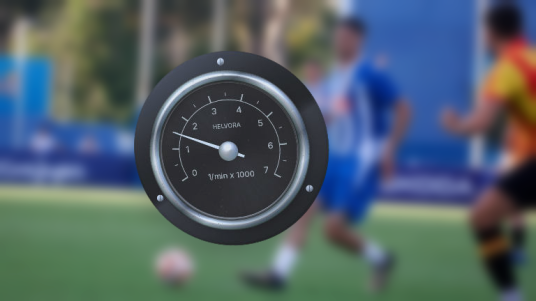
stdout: 1500 (rpm)
